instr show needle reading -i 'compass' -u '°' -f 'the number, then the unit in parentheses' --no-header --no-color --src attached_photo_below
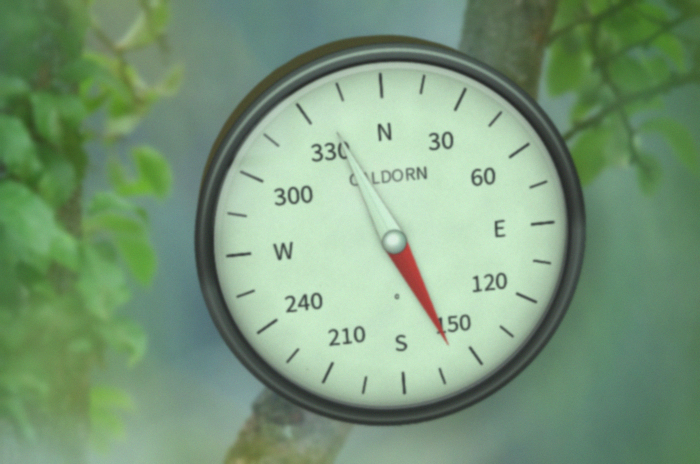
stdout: 157.5 (°)
